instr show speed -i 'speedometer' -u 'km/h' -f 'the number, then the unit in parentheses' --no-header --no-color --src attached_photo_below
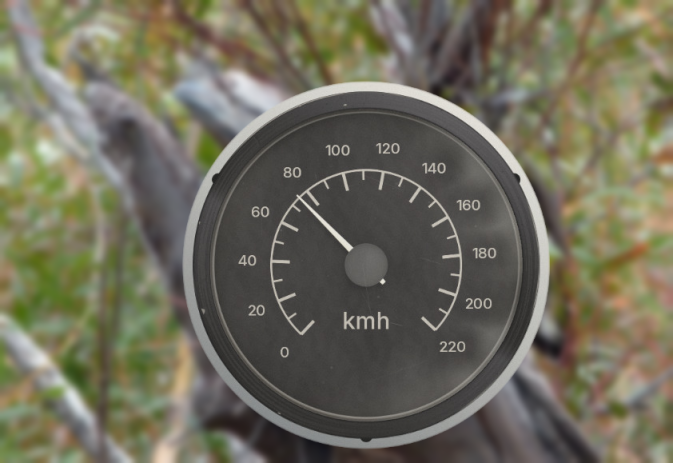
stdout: 75 (km/h)
